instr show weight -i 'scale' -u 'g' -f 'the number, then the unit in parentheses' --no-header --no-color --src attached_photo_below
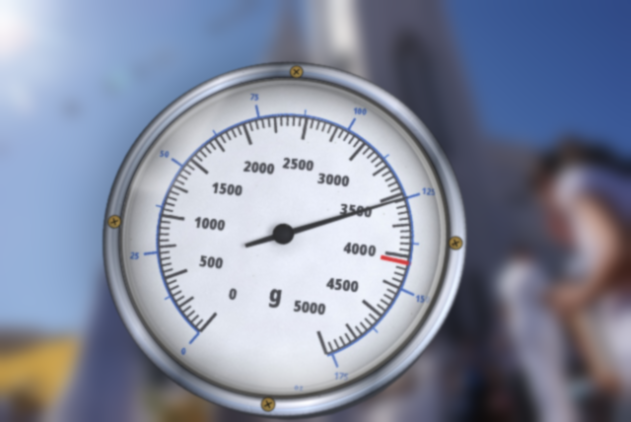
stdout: 3550 (g)
